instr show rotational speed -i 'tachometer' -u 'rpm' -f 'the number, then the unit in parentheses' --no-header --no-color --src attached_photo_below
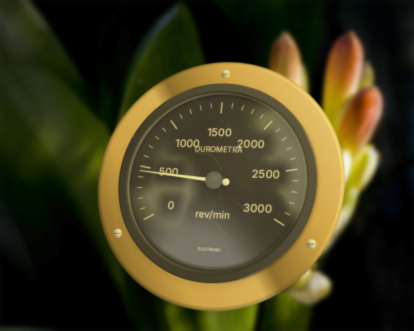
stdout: 450 (rpm)
